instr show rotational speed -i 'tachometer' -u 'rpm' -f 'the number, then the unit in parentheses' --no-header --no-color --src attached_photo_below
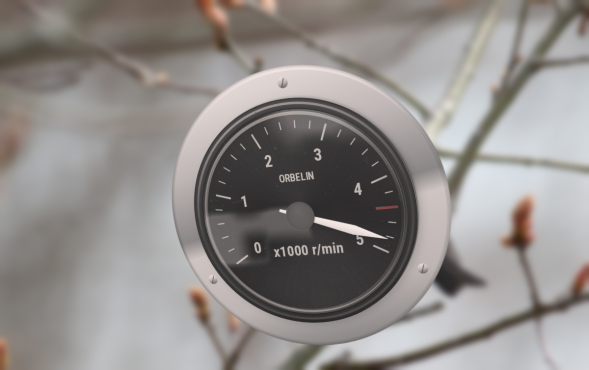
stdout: 4800 (rpm)
